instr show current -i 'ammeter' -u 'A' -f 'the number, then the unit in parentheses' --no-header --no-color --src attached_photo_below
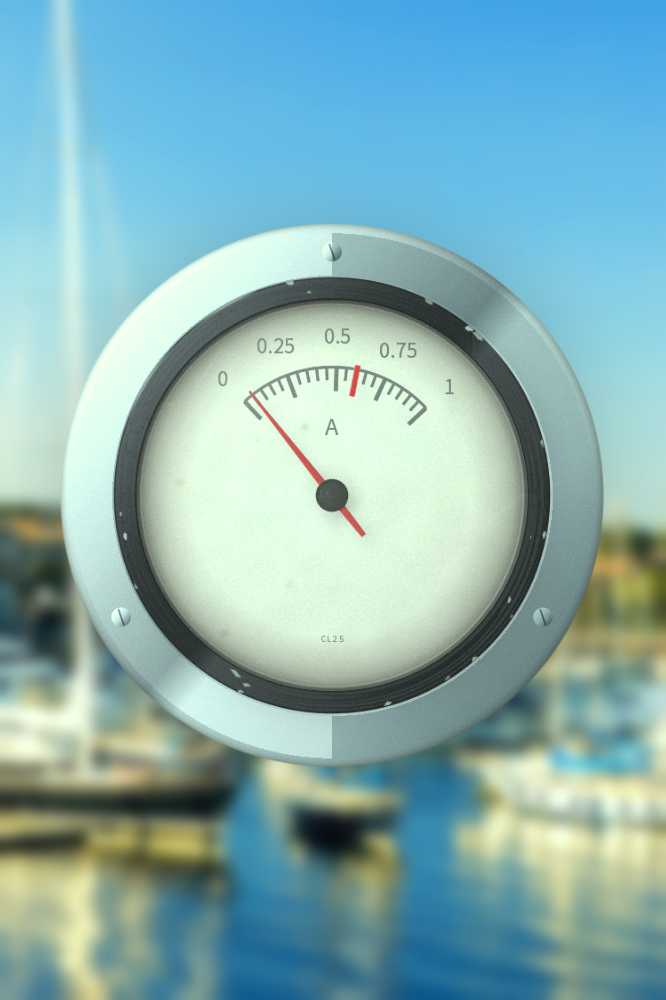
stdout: 0.05 (A)
